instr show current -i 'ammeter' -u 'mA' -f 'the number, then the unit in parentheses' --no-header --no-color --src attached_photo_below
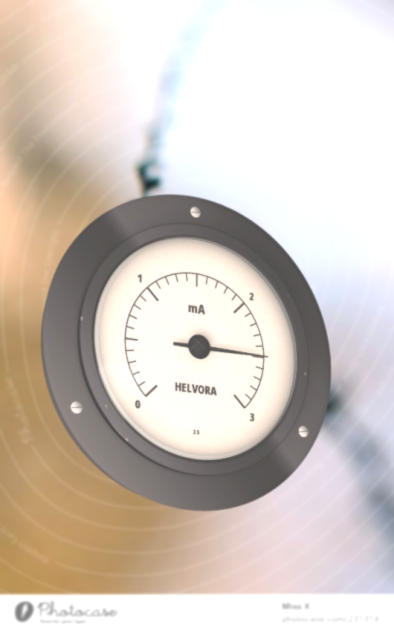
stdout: 2.5 (mA)
